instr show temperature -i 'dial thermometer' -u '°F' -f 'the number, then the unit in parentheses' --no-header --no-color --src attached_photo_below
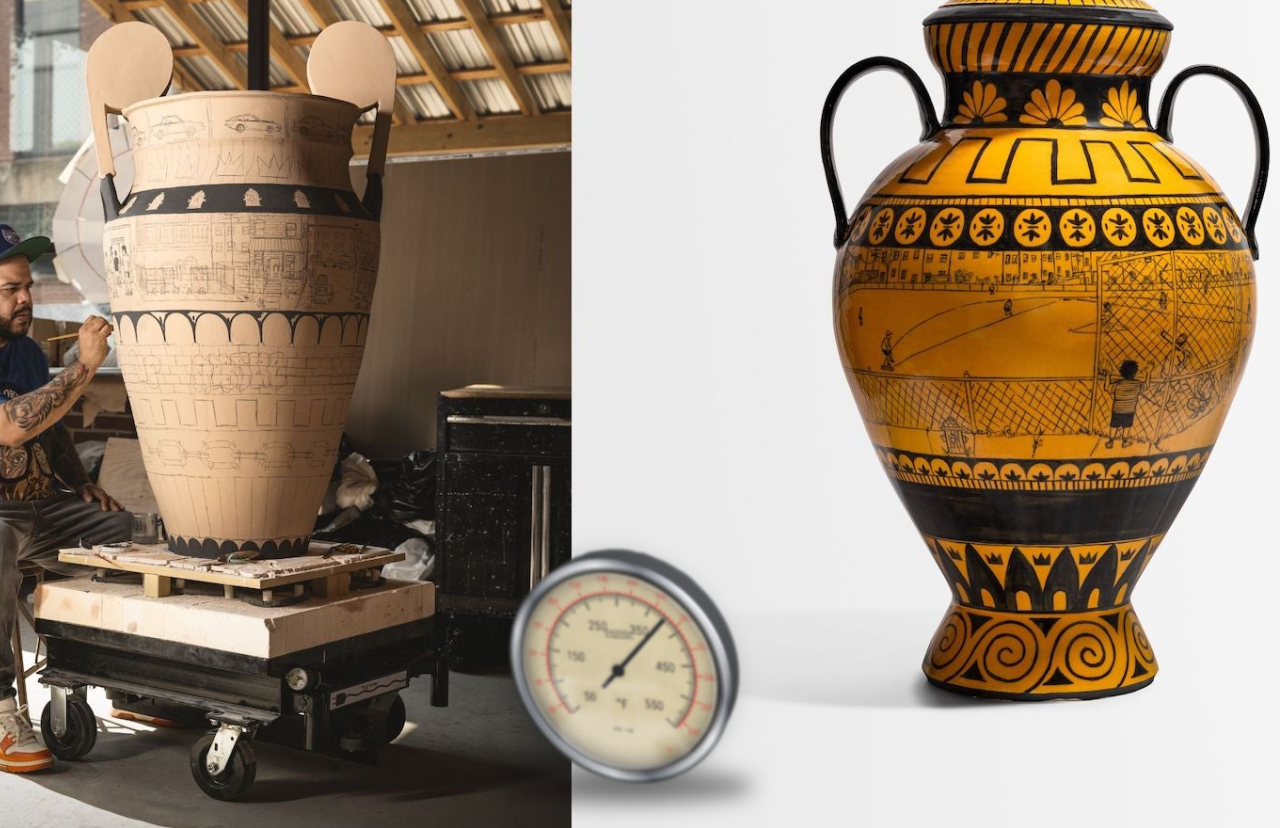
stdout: 375 (°F)
